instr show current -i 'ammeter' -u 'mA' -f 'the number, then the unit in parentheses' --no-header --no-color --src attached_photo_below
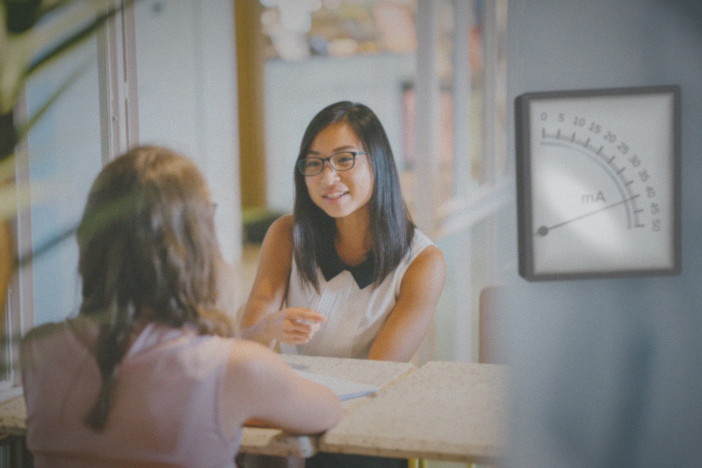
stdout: 40 (mA)
